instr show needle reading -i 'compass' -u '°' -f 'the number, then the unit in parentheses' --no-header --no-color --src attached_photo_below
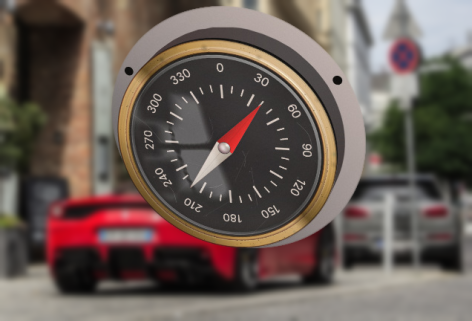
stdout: 40 (°)
